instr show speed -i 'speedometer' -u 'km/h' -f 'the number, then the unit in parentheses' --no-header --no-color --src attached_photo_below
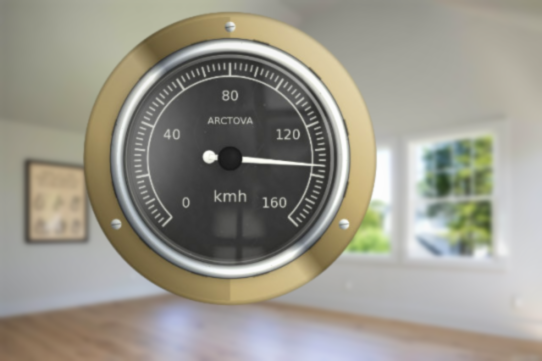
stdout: 136 (km/h)
